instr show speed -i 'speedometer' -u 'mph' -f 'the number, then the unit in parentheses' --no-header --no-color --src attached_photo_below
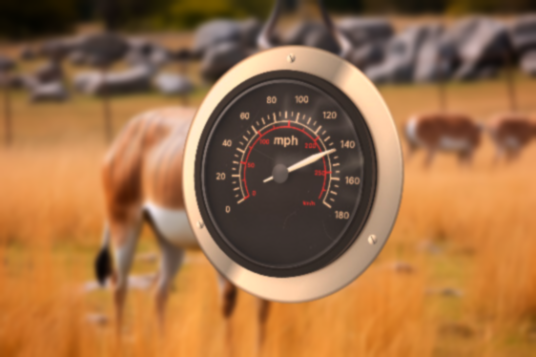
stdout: 140 (mph)
